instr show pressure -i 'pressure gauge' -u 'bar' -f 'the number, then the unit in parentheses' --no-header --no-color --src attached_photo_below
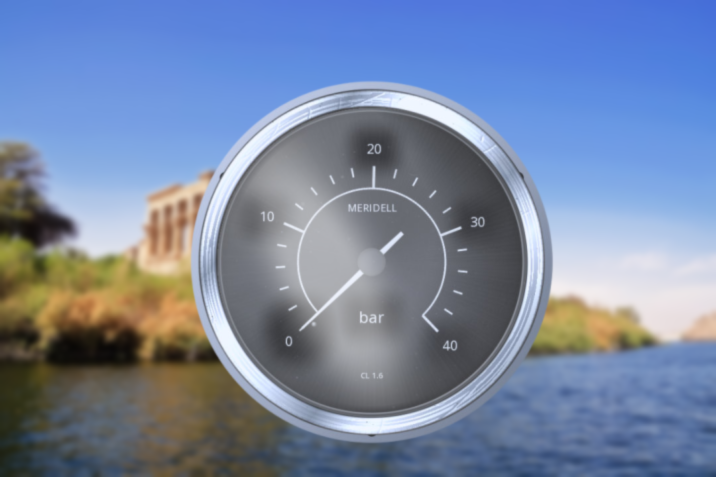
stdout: 0 (bar)
